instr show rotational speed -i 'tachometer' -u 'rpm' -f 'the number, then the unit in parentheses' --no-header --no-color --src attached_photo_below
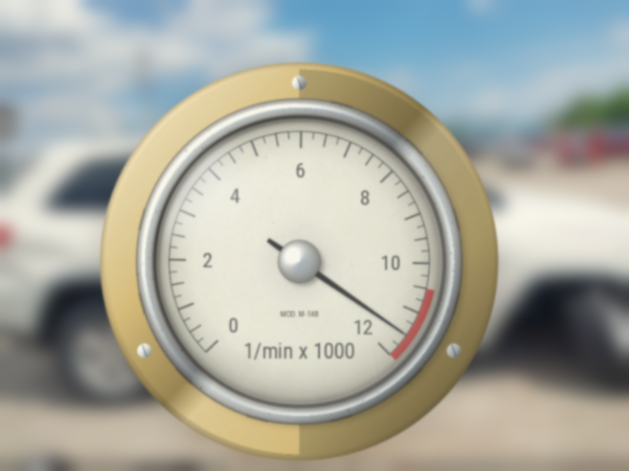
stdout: 11500 (rpm)
